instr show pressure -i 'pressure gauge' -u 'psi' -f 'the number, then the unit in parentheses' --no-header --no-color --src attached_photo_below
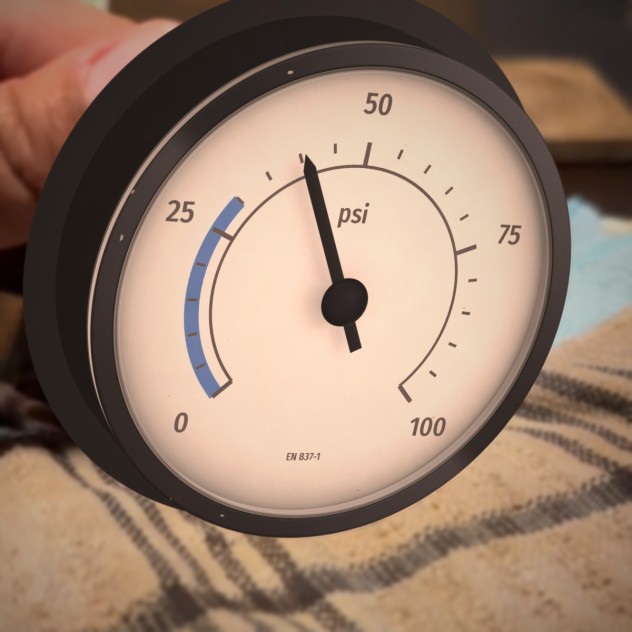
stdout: 40 (psi)
